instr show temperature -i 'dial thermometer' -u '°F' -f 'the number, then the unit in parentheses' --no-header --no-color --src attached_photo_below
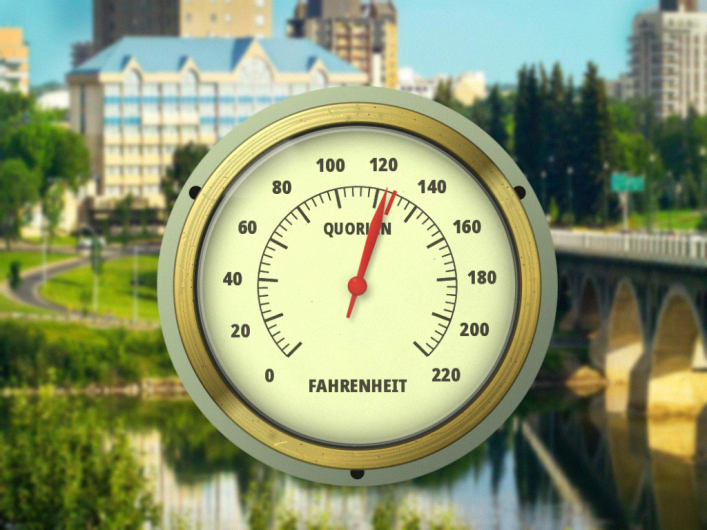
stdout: 124 (°F)
